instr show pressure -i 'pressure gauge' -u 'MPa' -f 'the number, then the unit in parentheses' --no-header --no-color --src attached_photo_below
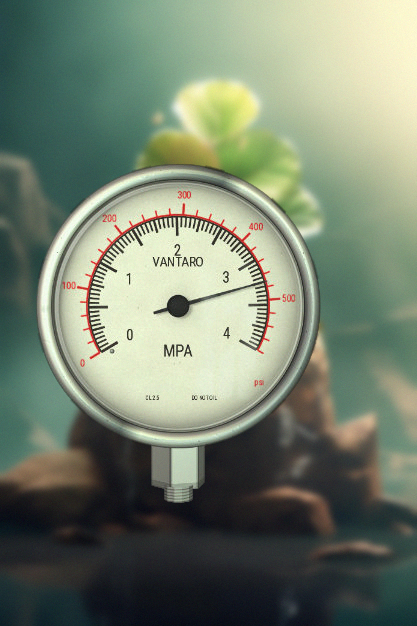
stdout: 3.25 (MPa)
